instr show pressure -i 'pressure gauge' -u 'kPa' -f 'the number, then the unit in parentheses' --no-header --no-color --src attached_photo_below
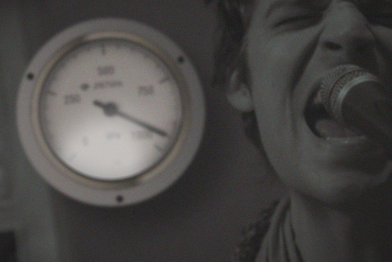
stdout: 950 (kPa)
